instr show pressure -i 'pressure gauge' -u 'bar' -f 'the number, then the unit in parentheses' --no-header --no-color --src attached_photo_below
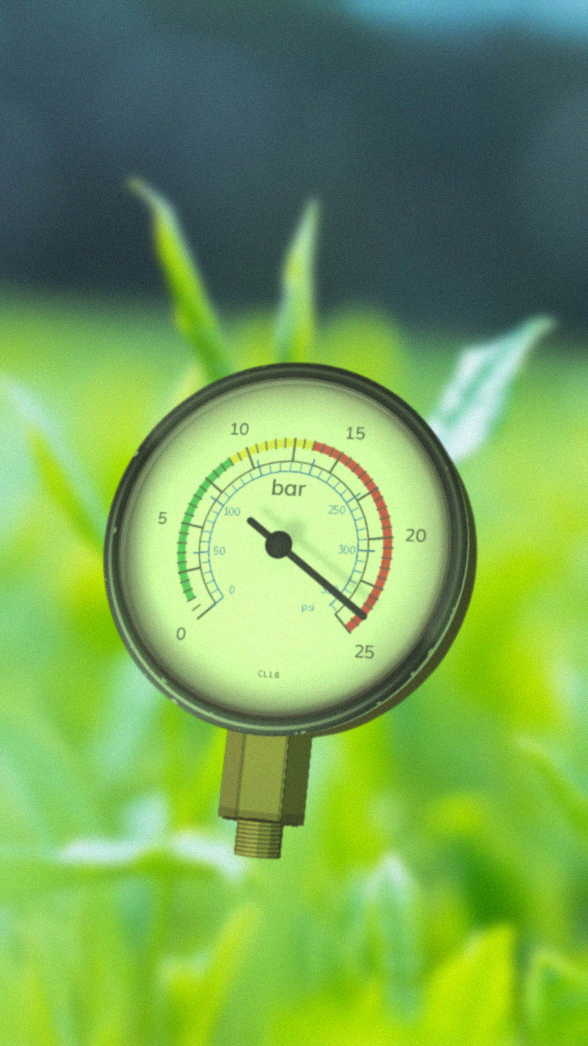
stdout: 24 (bar)
